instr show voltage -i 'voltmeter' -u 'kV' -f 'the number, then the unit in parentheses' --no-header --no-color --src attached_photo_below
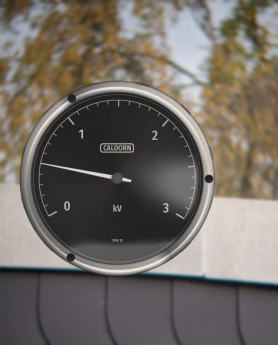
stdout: 0.5 (kV)
